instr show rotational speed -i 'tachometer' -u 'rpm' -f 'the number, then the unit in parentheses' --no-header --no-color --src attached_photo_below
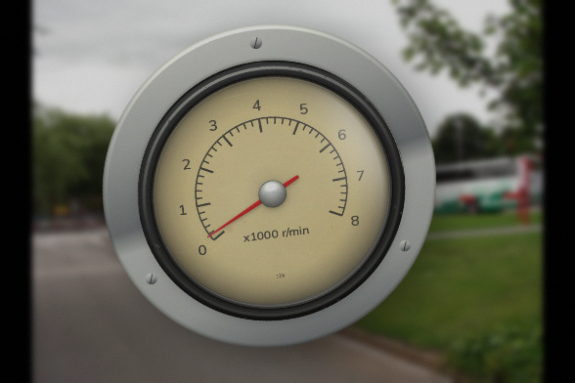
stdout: 200 (rpm)
